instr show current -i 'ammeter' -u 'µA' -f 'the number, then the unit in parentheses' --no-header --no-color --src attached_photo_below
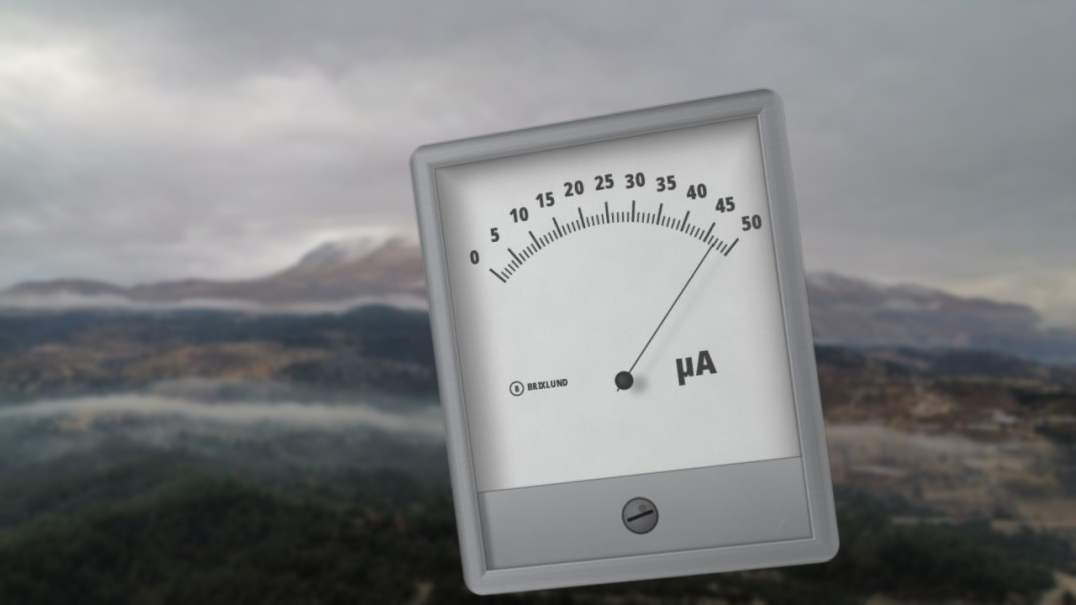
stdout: 47 (µA)
